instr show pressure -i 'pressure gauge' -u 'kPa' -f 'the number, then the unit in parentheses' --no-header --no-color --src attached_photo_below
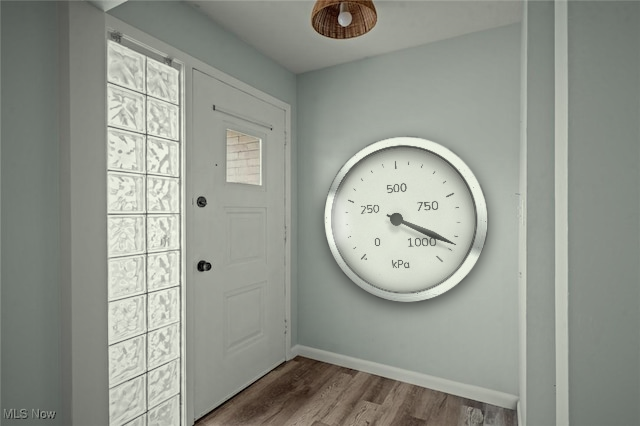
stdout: 925 (kPa)
